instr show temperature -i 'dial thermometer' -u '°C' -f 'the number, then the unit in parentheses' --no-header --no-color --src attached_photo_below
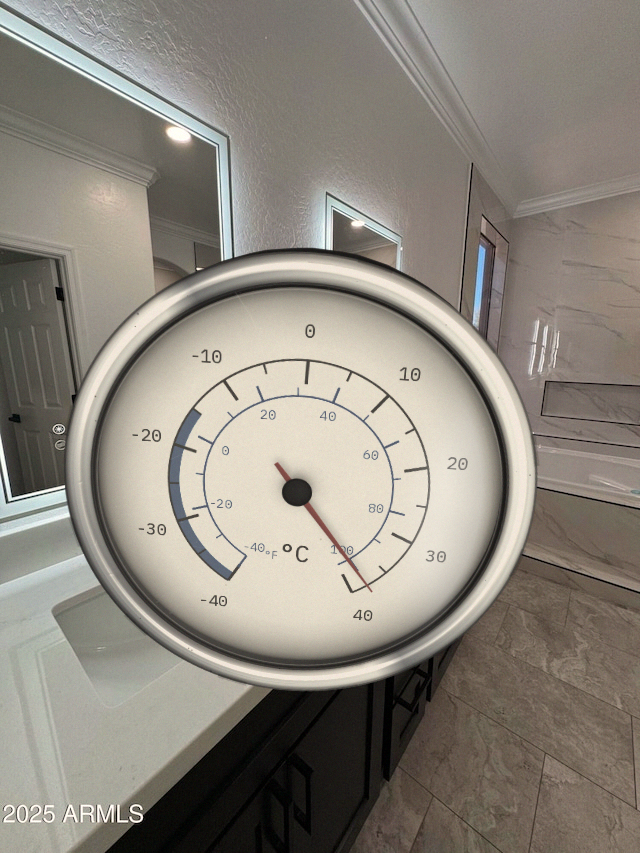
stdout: 37.5 (°C)
